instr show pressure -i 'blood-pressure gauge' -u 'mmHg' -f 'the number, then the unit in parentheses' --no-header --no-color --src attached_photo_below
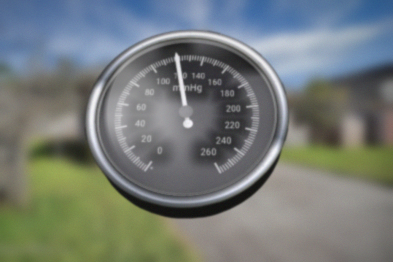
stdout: 120 (mmHg)
